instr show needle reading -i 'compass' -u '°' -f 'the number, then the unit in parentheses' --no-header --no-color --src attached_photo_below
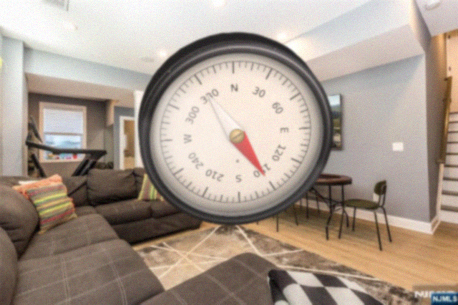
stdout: 150 (°)
